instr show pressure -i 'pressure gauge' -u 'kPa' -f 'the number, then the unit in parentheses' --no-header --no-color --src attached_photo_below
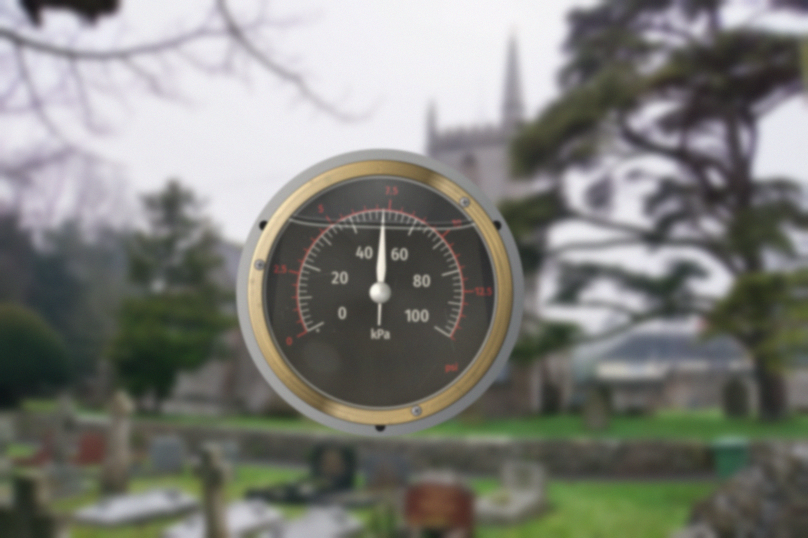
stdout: 50 (kPa)
